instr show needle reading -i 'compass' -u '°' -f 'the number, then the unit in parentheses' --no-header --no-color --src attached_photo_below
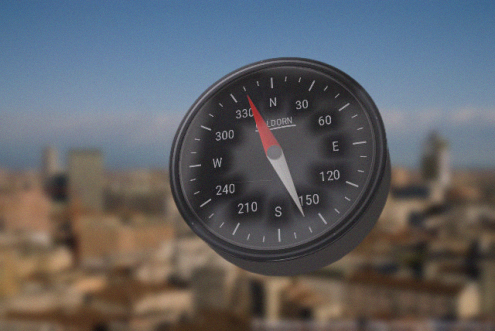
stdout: 340 (°)
